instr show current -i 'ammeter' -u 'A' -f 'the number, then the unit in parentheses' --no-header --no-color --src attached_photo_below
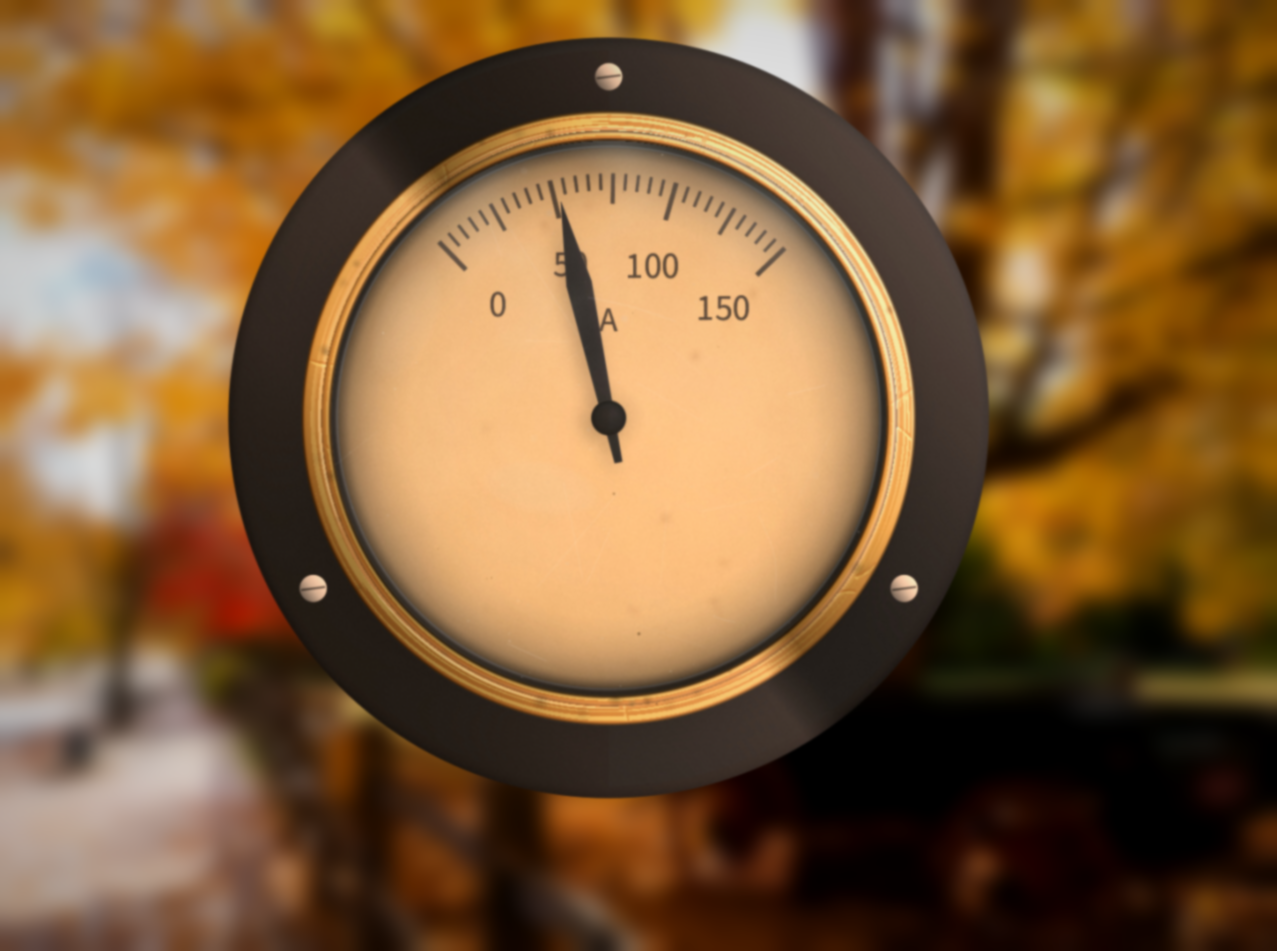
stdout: 52.5 (A)
